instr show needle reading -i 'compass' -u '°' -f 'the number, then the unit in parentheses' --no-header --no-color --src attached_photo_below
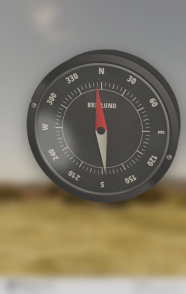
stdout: 355 (°)
